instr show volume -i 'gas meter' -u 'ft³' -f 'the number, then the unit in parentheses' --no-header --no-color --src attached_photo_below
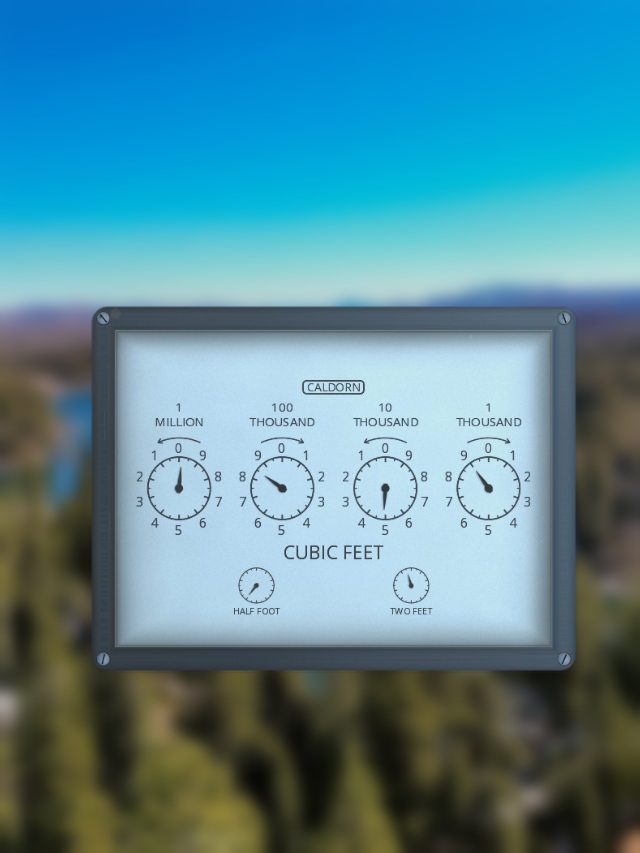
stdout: 984900 (ft³)
